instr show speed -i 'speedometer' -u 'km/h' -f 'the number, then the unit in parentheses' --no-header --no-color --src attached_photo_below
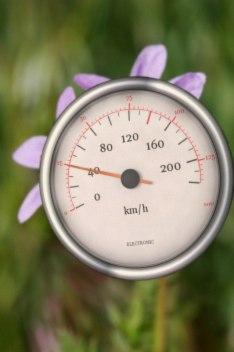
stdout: 40 (km/h)
